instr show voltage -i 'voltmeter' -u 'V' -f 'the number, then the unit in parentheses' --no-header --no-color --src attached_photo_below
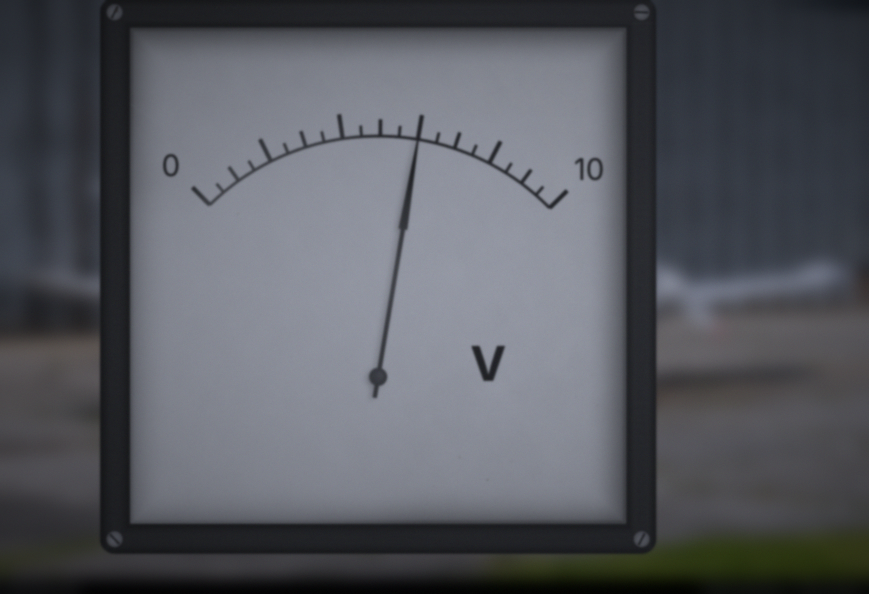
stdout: 6 (V)
